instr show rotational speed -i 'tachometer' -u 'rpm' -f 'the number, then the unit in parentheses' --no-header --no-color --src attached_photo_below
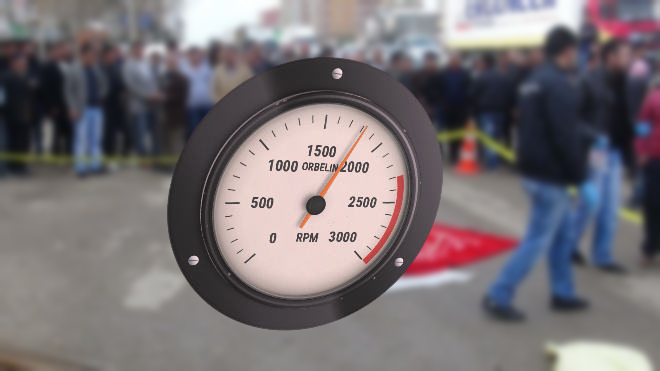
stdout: 1800 (rpm)
